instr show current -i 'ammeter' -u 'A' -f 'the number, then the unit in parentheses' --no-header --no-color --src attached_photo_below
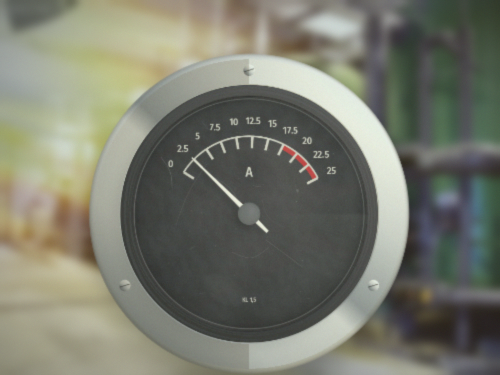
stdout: 2.5 (A)
